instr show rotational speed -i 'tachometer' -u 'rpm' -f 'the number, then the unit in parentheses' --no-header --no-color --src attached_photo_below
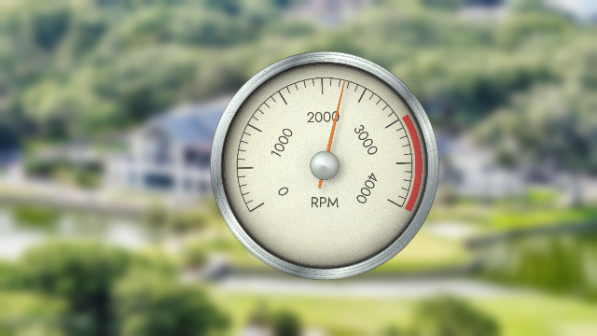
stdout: 2250 (rpm)
